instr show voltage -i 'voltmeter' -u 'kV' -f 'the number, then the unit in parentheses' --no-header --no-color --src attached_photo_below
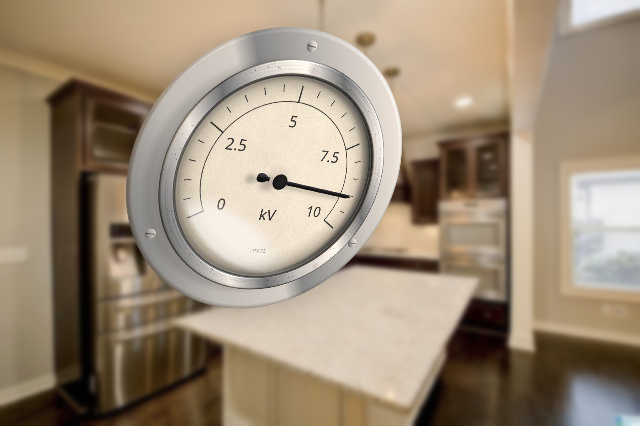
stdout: 9 (kV)
